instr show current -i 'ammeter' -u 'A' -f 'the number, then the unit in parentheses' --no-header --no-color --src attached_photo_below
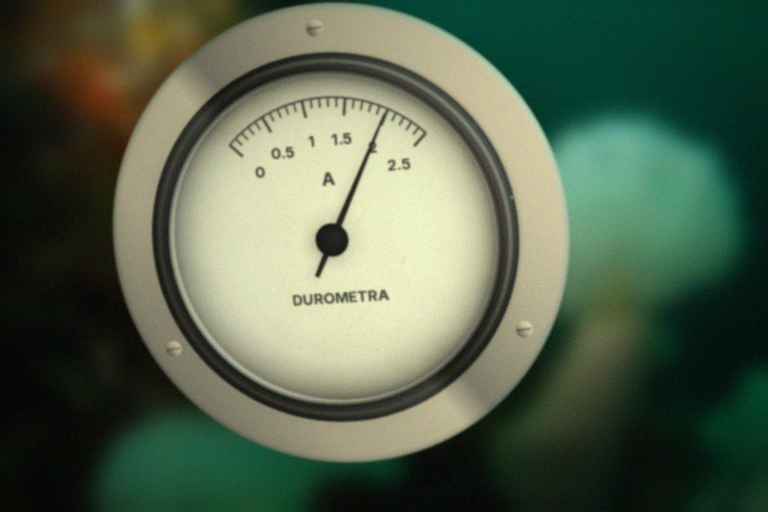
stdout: 2 (A)
